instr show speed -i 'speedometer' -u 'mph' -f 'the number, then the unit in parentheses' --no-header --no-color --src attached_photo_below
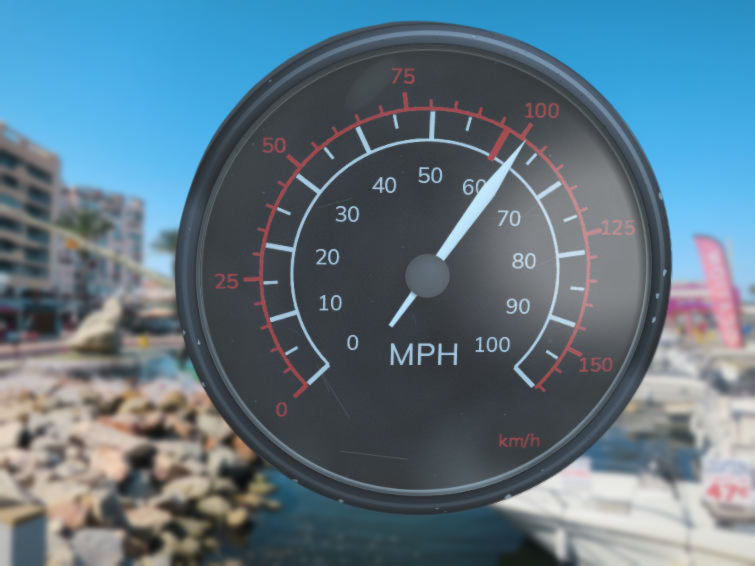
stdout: 62.5 (mph)
